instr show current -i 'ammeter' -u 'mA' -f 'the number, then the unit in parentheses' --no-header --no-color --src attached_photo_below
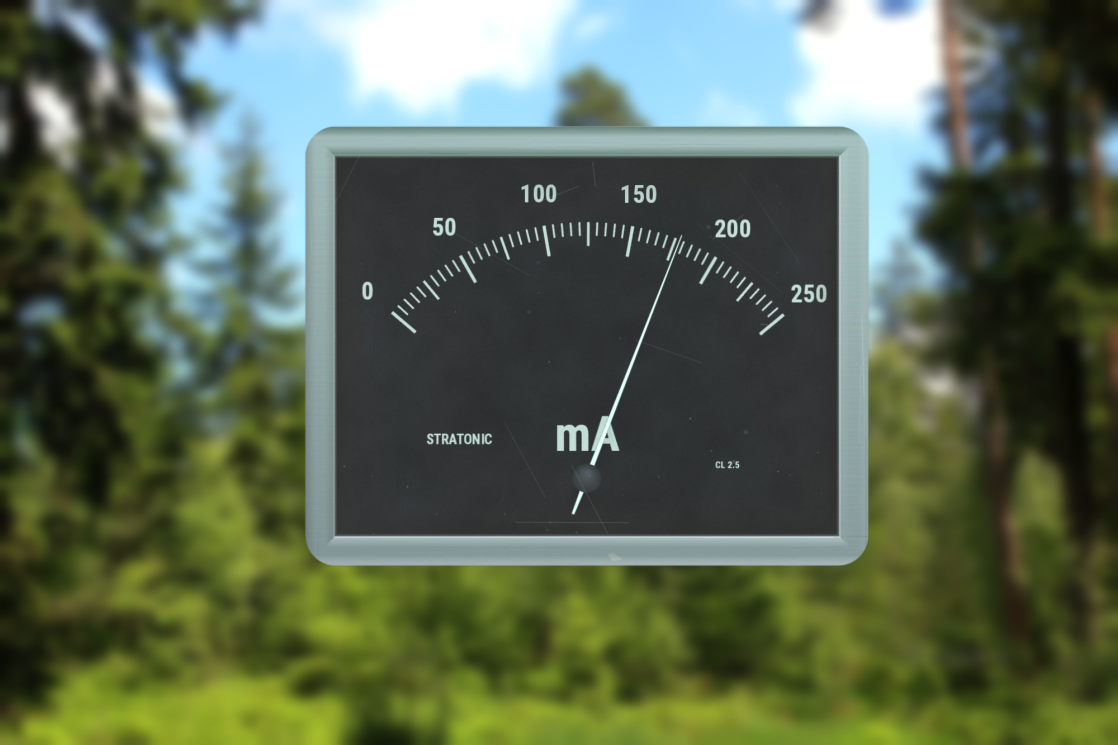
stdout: 177.5 (mA)
